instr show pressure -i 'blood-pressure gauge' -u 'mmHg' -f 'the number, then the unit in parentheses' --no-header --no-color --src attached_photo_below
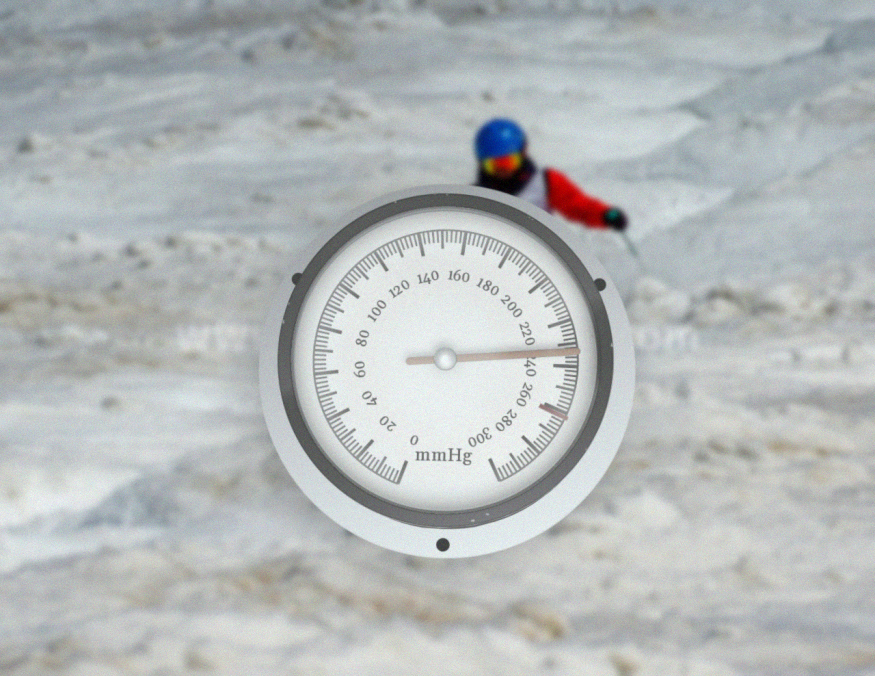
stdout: 234 (mmHg)
